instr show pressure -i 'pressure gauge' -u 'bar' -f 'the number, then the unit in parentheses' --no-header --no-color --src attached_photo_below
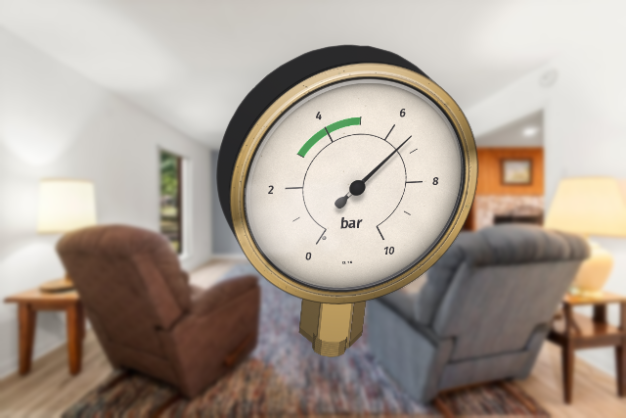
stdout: 6.5 (bar)
